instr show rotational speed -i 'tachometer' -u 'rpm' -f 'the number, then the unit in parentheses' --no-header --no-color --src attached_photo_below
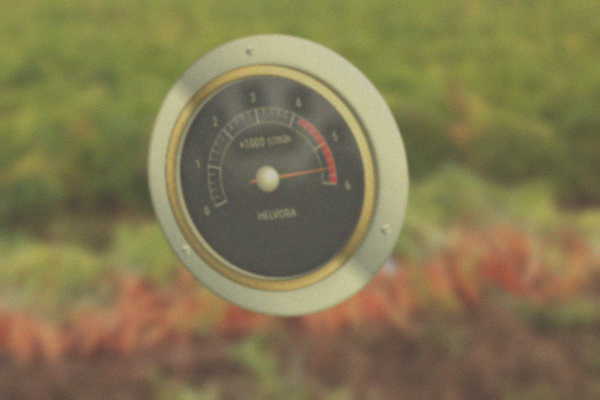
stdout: 5600 (rpm)
